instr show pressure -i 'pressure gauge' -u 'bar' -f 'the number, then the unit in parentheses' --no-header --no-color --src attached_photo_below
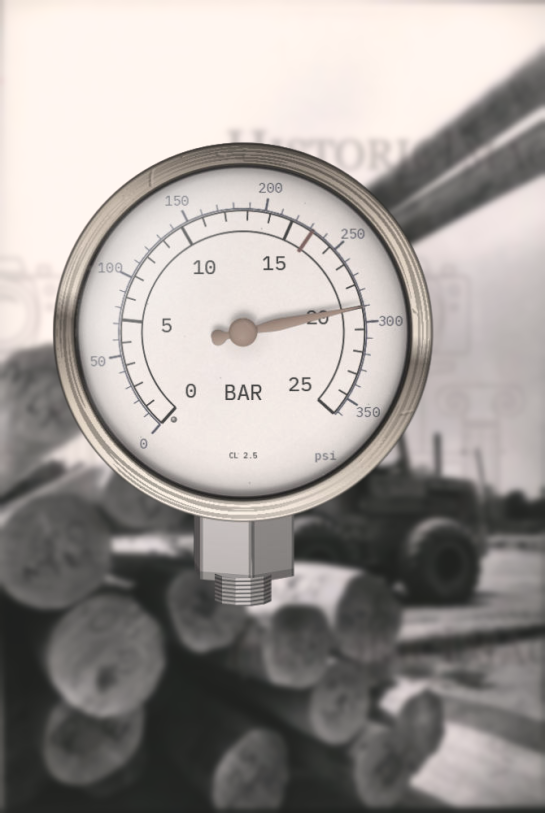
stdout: 20 (bar)
